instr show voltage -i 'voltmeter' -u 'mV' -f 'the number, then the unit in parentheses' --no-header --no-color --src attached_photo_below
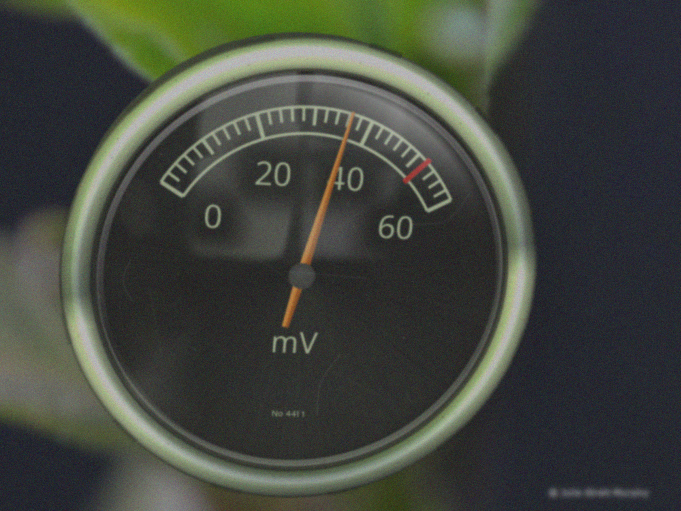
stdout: 36 (mV)
